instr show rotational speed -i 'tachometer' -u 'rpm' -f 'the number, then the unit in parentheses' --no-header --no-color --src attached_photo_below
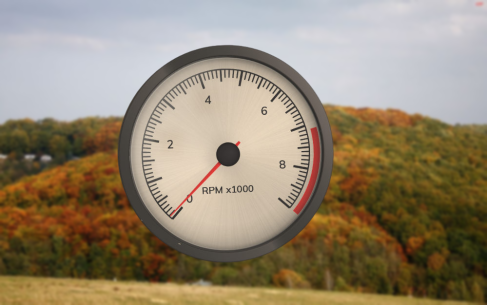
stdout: 100 (rpm)
